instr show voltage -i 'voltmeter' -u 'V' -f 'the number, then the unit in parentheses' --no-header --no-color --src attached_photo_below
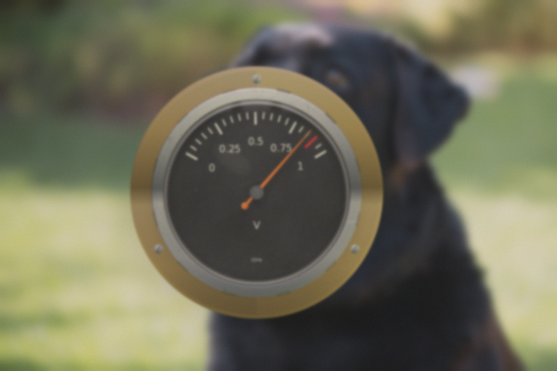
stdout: 0.85 (V)
